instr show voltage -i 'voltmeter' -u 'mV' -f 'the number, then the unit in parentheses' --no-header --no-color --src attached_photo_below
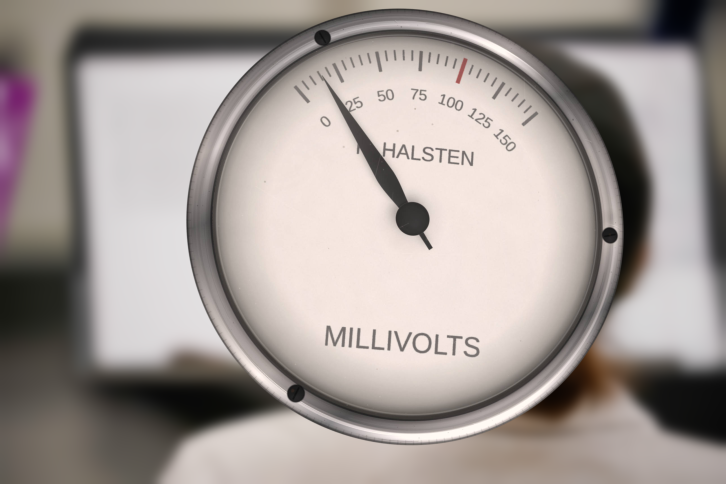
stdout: 15 (mV)
